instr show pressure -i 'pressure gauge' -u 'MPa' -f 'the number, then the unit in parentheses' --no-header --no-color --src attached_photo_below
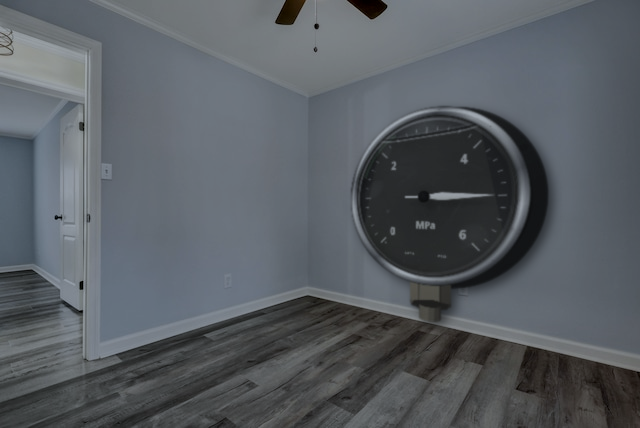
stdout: 5 (MPa)
